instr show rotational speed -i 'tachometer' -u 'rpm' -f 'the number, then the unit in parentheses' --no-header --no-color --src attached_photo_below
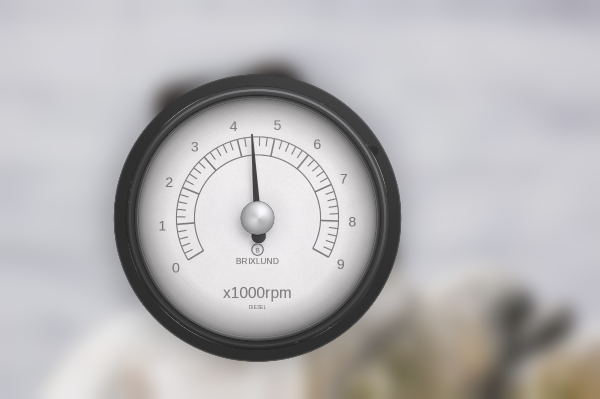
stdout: 4400 (rpm)
